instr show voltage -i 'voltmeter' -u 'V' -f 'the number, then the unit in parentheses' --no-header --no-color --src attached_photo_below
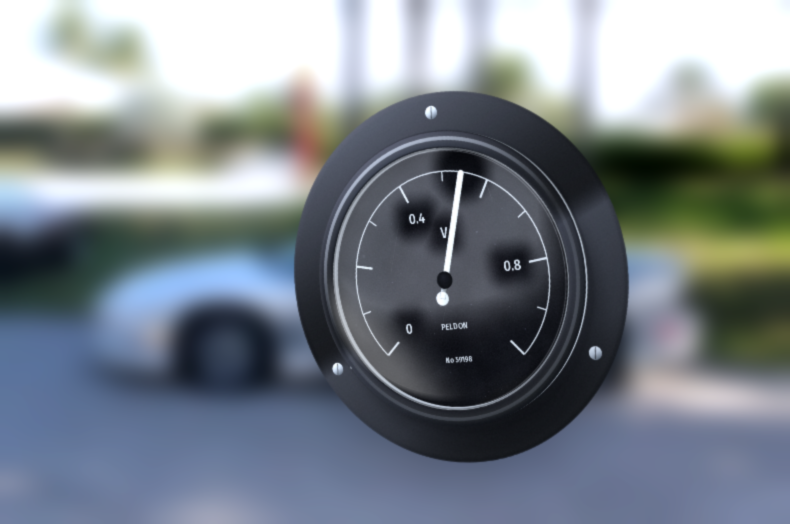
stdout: 0.55 (V)
